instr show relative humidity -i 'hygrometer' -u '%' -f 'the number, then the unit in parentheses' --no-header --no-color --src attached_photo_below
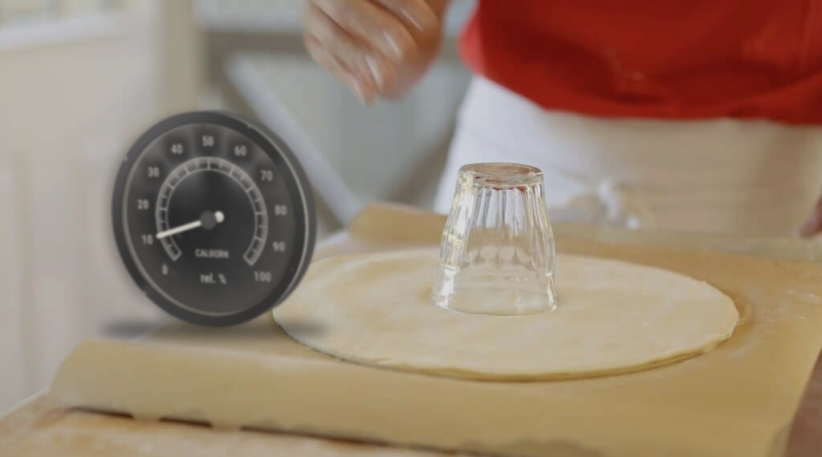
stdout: 10 (%)
